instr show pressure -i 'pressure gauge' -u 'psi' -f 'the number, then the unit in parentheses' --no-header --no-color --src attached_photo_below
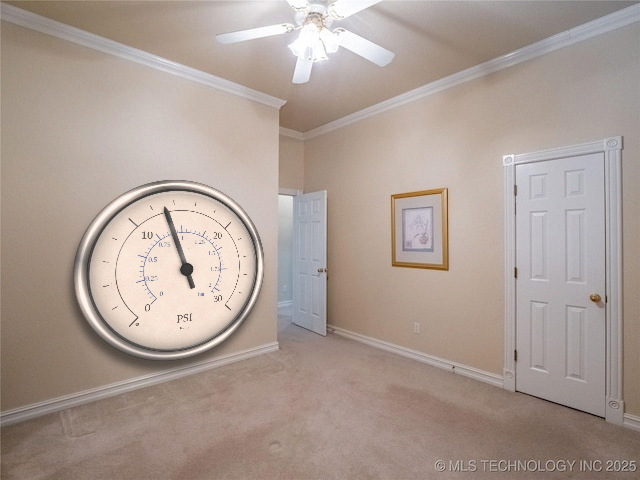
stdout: 13 (psi)
